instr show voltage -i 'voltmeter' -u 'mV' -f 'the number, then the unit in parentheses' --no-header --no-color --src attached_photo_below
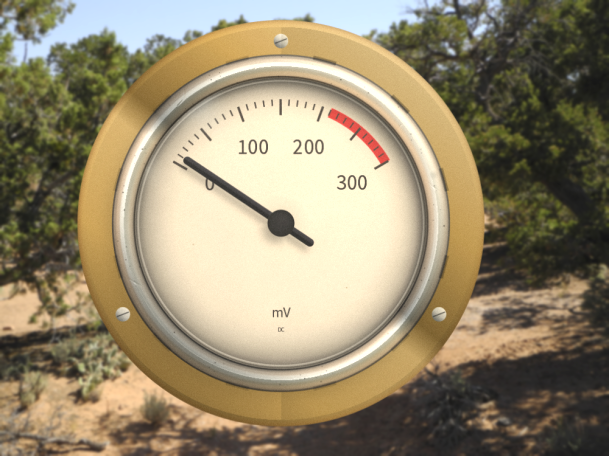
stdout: 10 (mV)
